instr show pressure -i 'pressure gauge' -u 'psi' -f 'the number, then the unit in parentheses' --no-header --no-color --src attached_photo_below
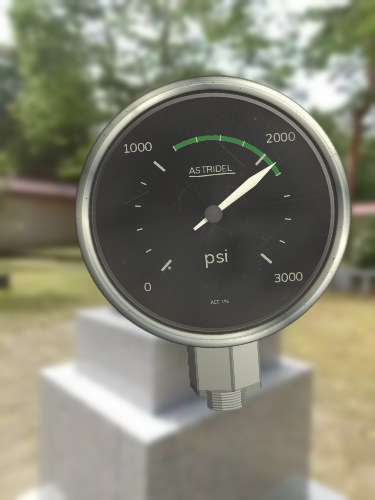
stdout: 2100 (psi)
